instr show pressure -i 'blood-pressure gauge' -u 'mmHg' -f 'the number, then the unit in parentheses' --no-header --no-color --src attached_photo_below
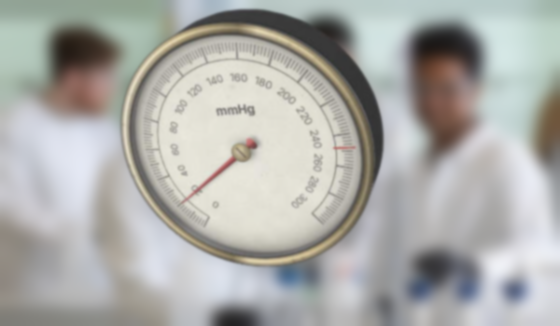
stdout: 20 (mmHg)
